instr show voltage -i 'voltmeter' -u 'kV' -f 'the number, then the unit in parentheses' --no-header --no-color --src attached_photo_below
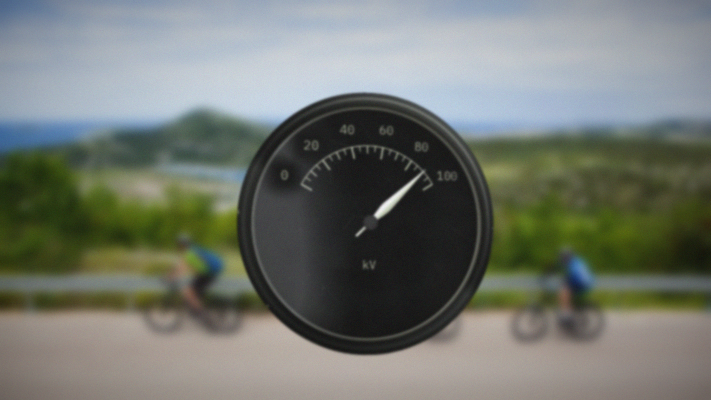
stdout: 90 (kV)
